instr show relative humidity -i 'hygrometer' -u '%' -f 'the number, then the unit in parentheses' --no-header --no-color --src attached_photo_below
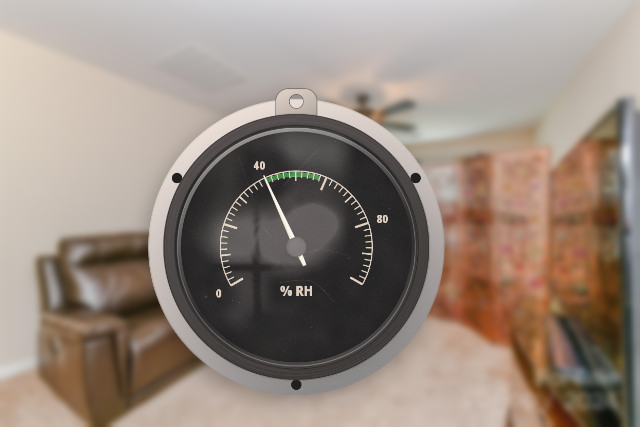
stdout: 40 (%)
